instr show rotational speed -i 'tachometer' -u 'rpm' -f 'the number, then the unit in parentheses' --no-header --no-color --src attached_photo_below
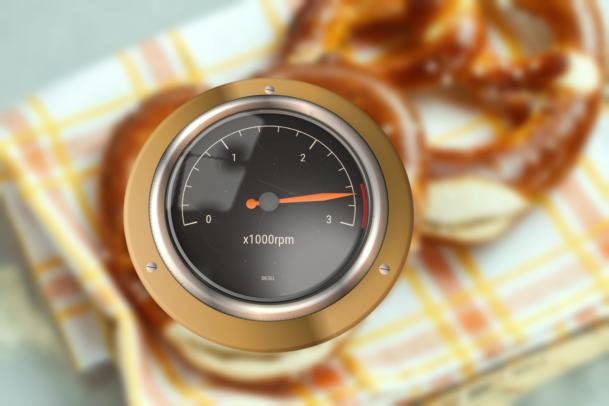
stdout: 2700 (rpm)
